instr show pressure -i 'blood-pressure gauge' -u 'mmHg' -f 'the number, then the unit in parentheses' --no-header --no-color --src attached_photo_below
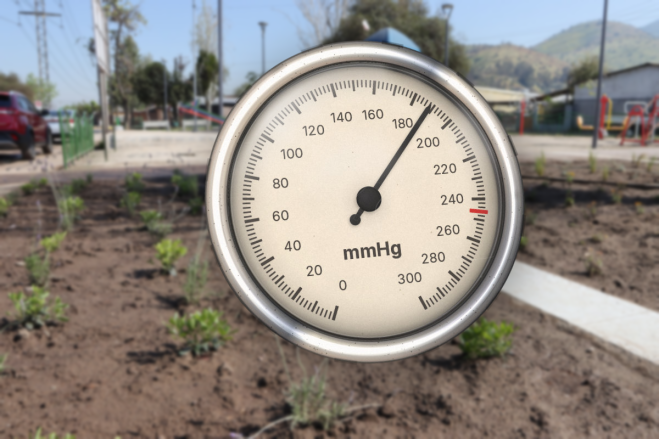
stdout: 188 (mmHg)
